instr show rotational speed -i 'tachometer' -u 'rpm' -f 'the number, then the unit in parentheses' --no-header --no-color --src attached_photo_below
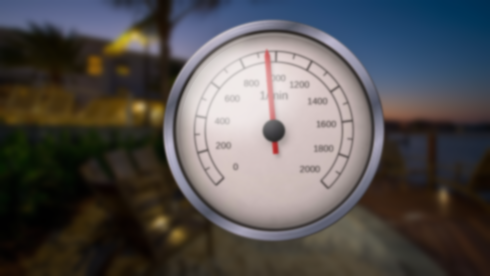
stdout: 950 (rpm)
